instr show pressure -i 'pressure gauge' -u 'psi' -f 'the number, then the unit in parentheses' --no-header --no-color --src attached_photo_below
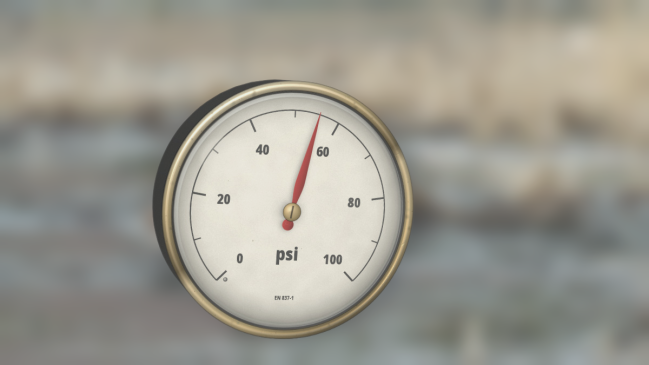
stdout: 55 (psi)
